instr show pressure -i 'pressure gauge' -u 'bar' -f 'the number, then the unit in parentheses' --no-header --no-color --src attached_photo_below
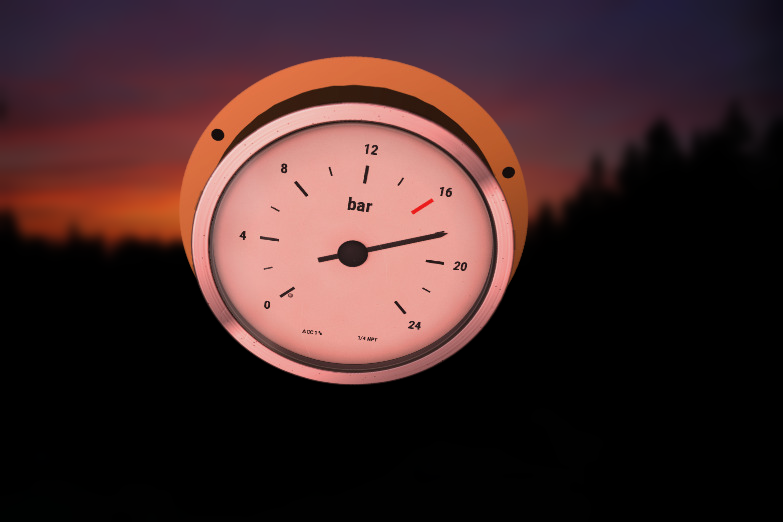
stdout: 18 (bar)
